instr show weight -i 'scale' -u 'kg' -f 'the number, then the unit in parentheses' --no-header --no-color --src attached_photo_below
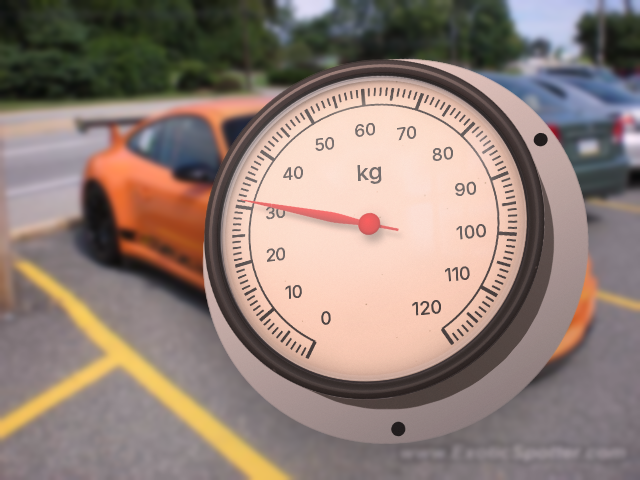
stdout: 31 (kg)
